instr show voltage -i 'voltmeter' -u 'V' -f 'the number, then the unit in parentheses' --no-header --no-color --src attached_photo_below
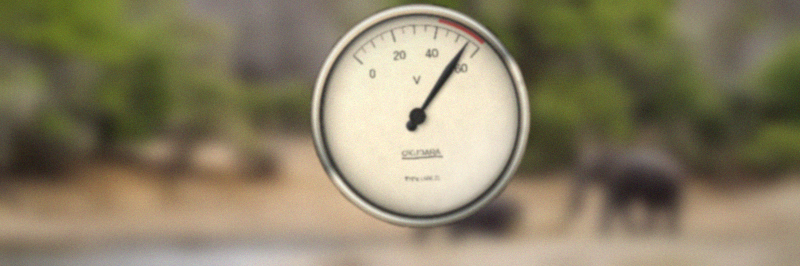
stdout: 55 (V)
